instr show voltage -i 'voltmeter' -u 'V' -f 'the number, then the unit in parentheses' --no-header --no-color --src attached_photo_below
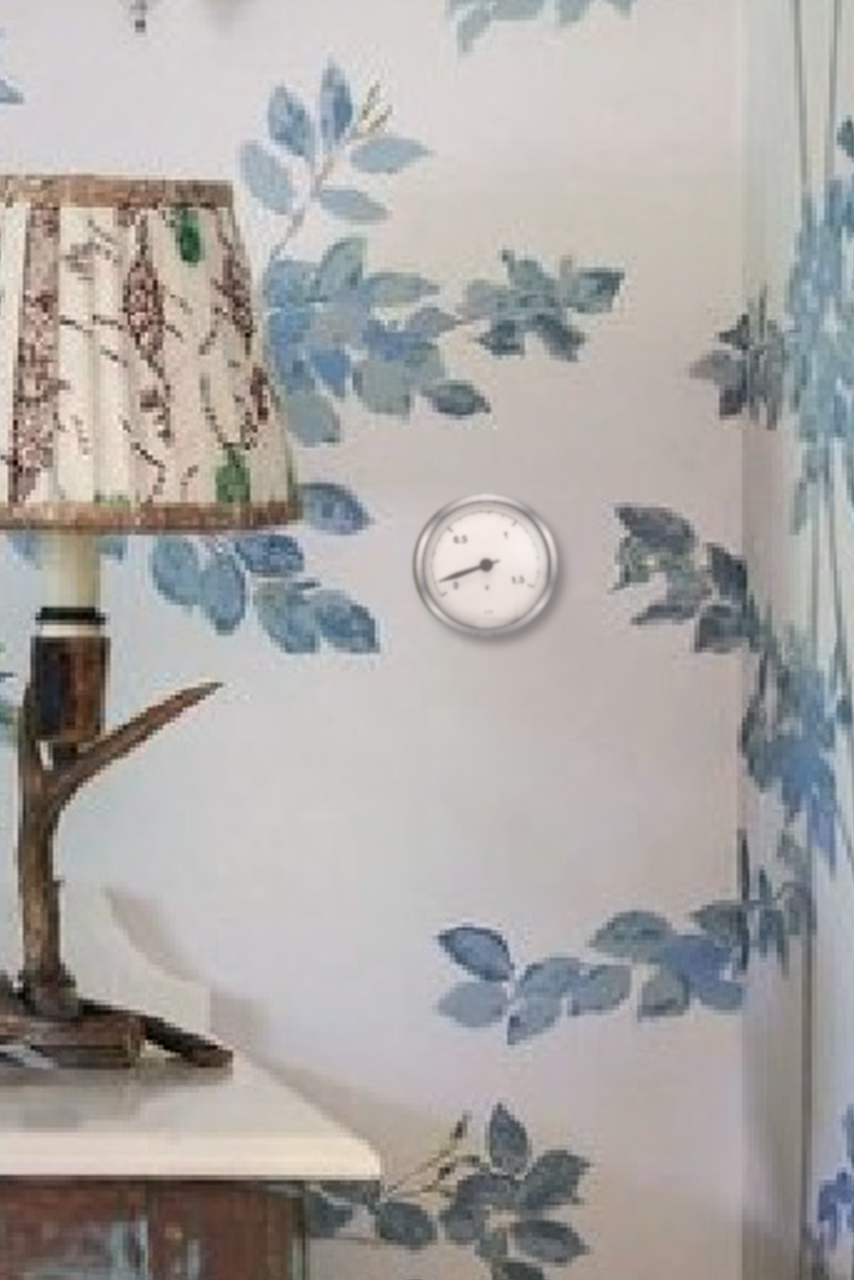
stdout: 0.1 (V)
